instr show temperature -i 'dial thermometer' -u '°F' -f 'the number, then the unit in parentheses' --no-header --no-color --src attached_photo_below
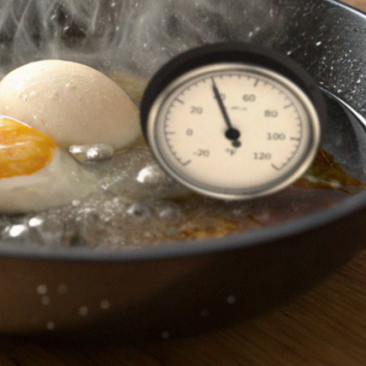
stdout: 40 (°F)
